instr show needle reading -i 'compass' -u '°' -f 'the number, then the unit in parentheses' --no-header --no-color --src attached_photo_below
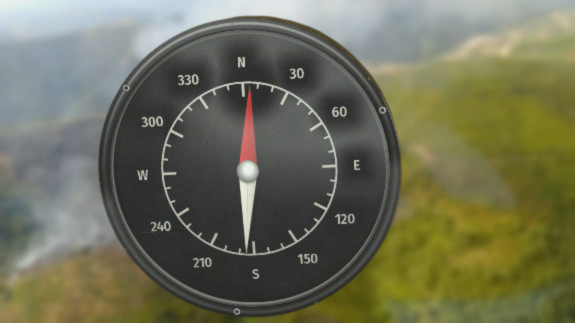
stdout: 5 (°)
